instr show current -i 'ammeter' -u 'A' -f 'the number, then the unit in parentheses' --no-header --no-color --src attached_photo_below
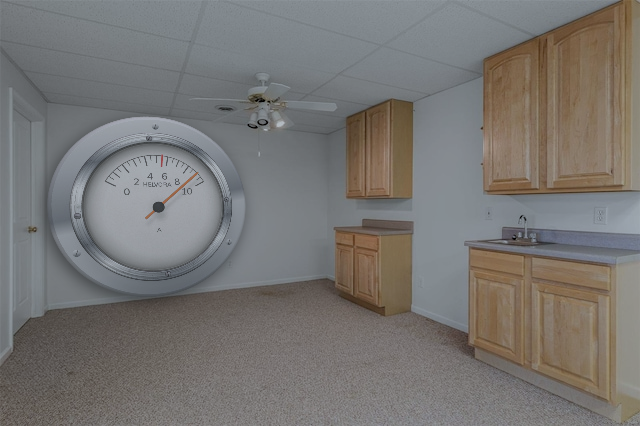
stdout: 9 (A)
